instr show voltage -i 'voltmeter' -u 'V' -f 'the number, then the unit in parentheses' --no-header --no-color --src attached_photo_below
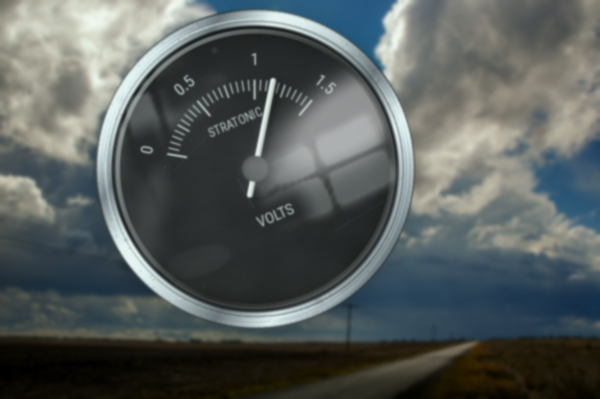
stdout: 1.15 (V)
